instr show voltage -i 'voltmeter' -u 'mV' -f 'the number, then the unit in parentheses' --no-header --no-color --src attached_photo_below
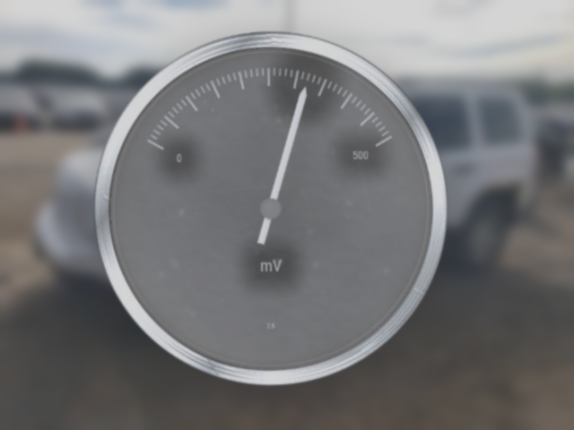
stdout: 320 (mV)
